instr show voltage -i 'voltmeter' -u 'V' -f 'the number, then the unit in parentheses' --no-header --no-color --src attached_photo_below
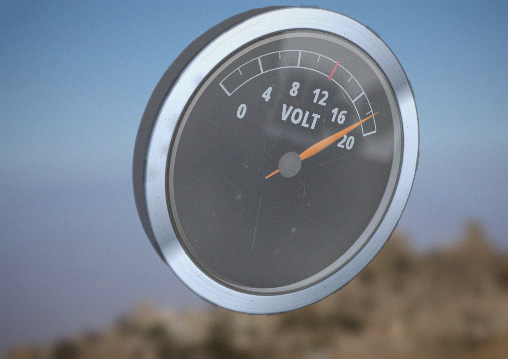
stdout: 18 (V)
